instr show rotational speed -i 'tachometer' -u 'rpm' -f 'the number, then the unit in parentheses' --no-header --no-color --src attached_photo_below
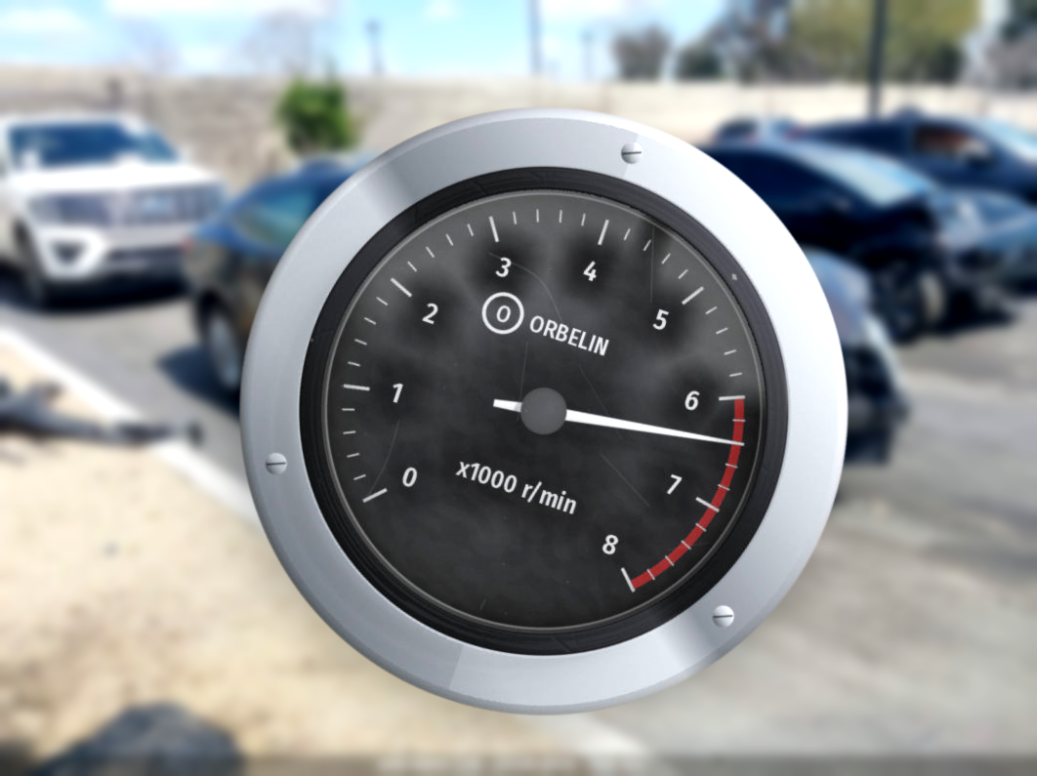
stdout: 6400 (rpm)
